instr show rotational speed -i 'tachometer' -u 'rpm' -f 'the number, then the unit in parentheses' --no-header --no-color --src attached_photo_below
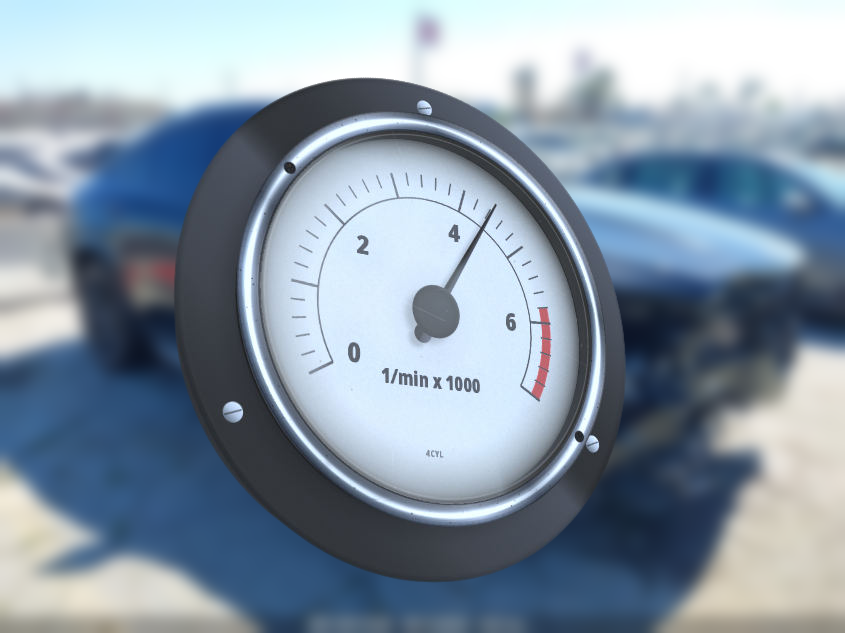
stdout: 4400 (rpm)
